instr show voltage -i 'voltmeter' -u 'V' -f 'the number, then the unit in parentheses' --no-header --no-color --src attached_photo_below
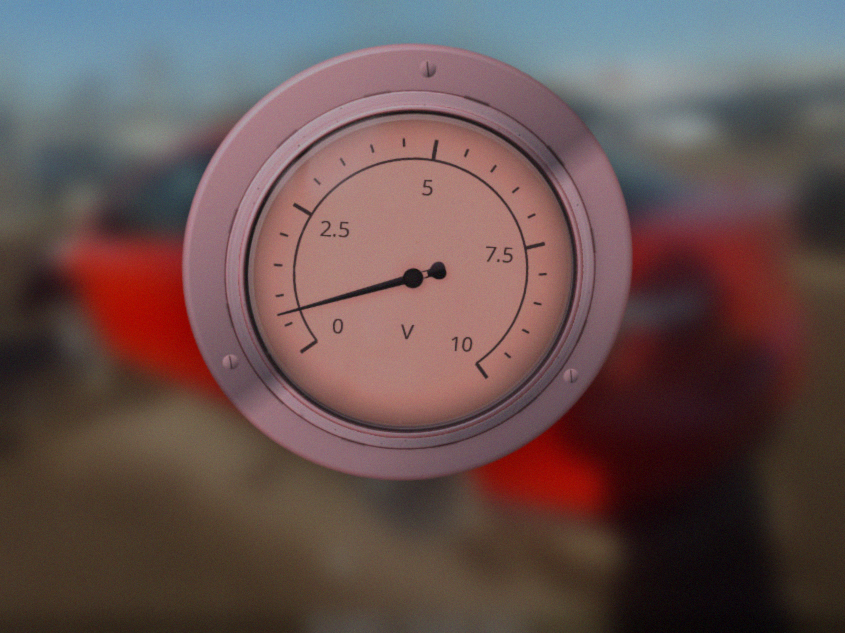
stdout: 0.75 (V)
